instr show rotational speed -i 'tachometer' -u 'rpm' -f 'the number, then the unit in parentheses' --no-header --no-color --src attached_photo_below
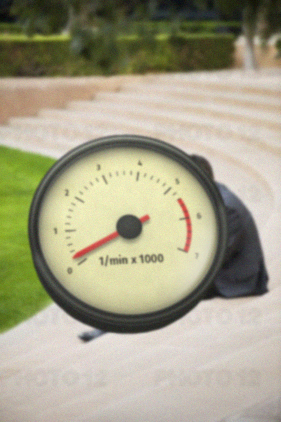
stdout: 200 (rpm)
